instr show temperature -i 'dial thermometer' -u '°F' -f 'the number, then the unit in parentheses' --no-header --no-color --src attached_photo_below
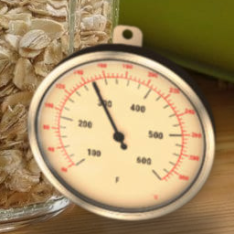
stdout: 300 (°F)
